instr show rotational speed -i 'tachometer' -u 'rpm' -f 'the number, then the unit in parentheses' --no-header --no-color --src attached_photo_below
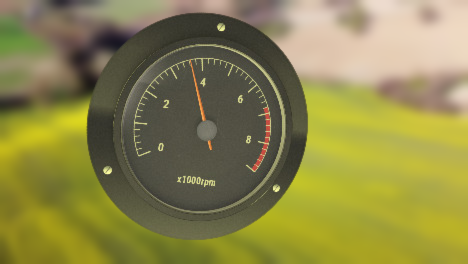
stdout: 3600 (rpm)
